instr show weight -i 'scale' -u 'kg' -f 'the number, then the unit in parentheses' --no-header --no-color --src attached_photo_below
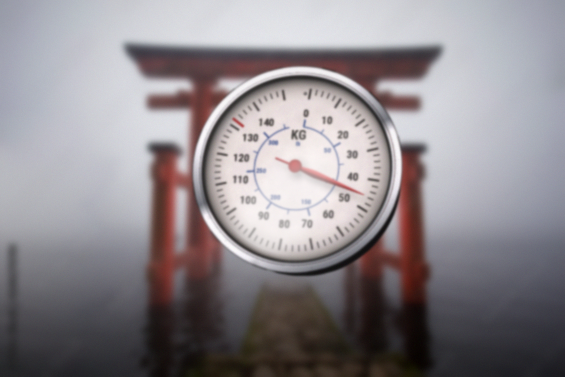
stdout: 46 (kg)
